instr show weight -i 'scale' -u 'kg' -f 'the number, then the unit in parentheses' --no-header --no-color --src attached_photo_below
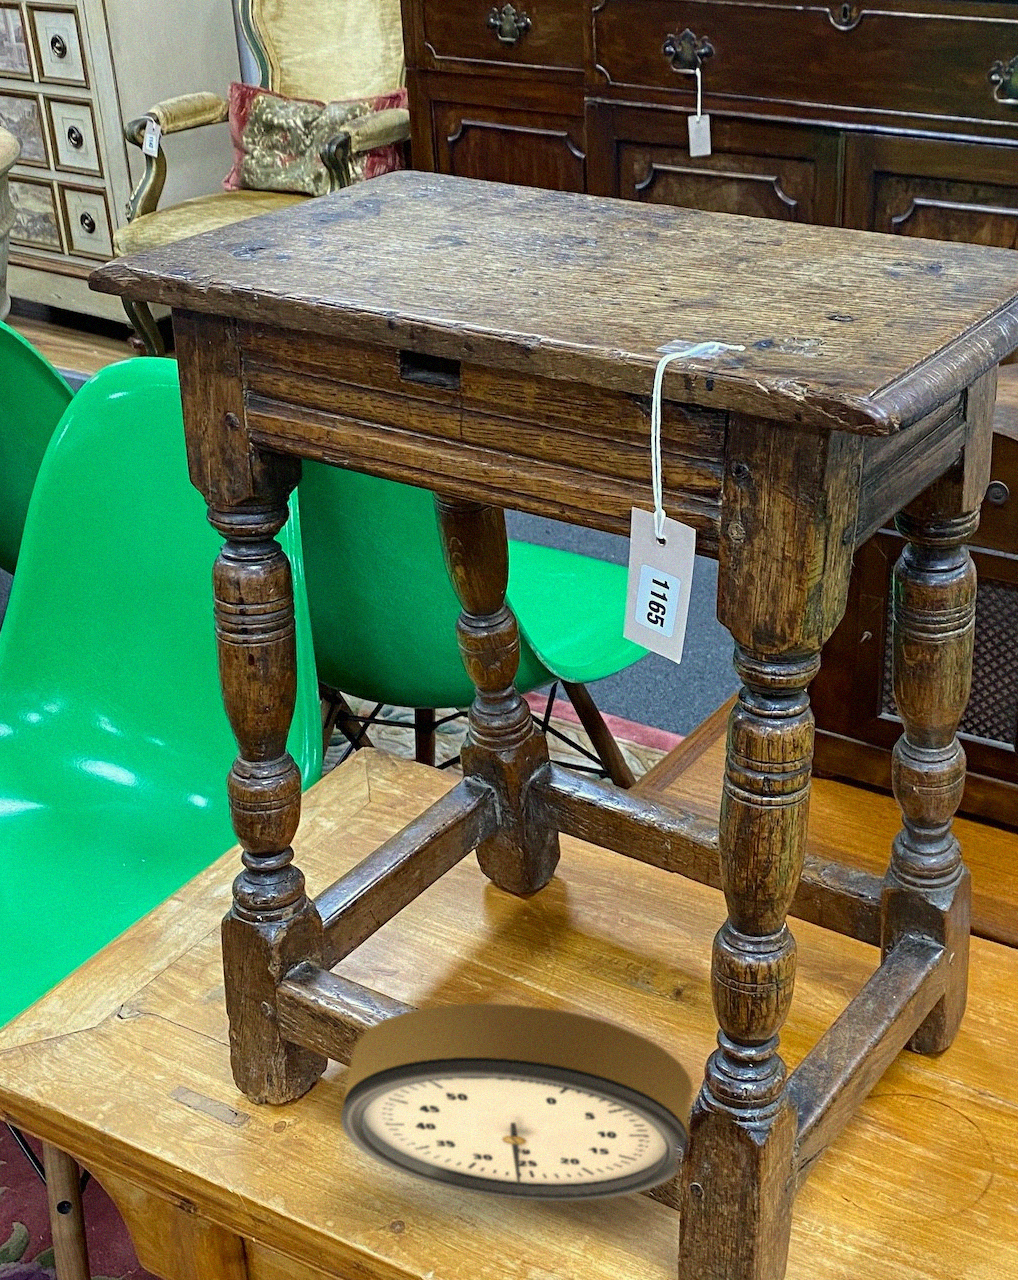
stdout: 26 (kg)
